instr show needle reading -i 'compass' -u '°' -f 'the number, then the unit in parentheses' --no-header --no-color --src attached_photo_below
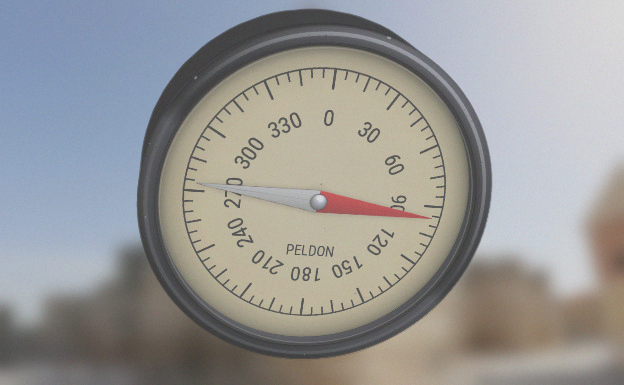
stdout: 95 (°)
